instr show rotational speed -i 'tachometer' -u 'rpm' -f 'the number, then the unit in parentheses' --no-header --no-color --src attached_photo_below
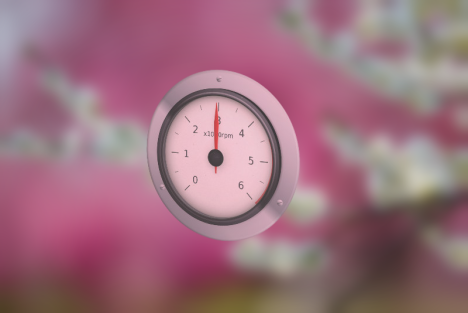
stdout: 3000 (rpm)
